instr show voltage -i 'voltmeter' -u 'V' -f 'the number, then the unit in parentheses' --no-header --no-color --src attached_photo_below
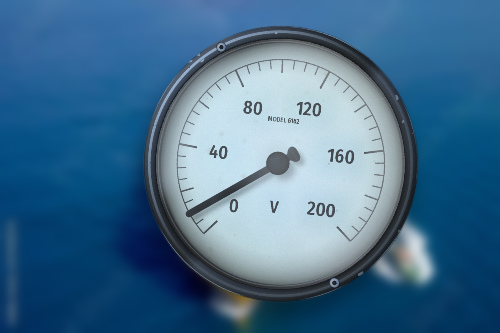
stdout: 10 (V)
